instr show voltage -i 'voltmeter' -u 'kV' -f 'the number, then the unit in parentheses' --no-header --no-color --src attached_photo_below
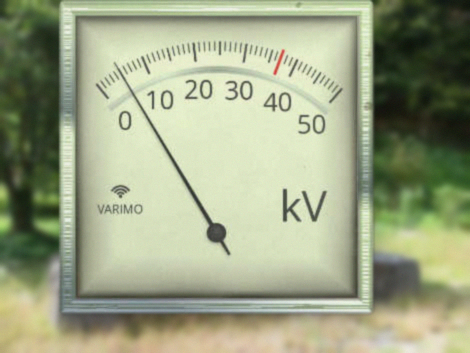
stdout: 5 (kV)
